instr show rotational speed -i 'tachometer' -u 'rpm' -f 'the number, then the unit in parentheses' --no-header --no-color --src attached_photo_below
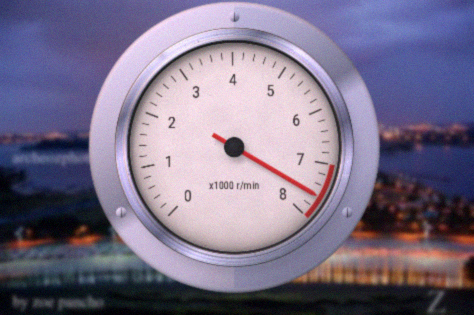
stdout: 7600 (rpm)
